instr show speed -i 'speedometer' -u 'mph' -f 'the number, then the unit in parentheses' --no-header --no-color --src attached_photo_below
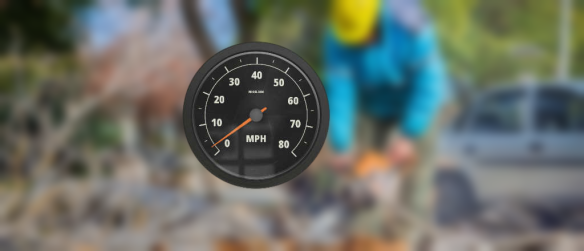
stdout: 2.5 (mph)
